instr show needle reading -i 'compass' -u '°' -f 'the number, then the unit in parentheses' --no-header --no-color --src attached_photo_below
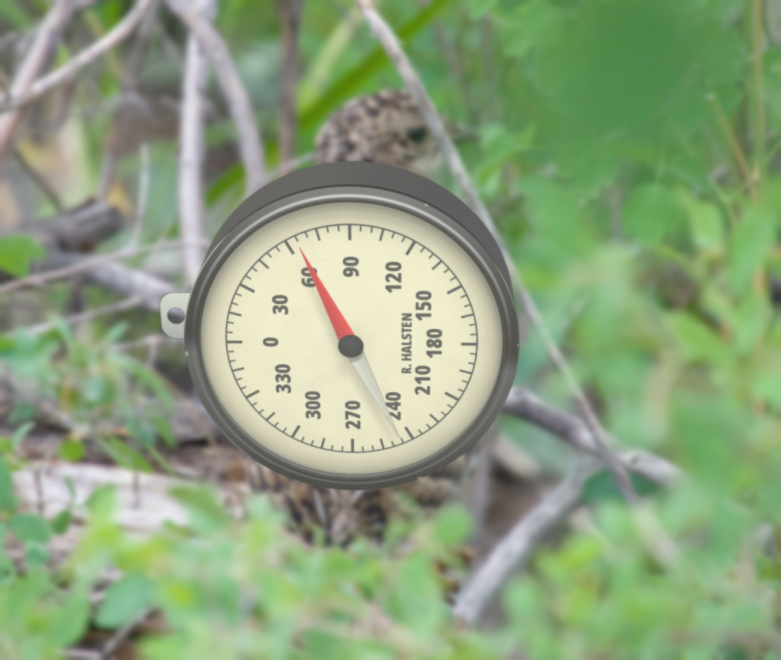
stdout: 65 (°)
